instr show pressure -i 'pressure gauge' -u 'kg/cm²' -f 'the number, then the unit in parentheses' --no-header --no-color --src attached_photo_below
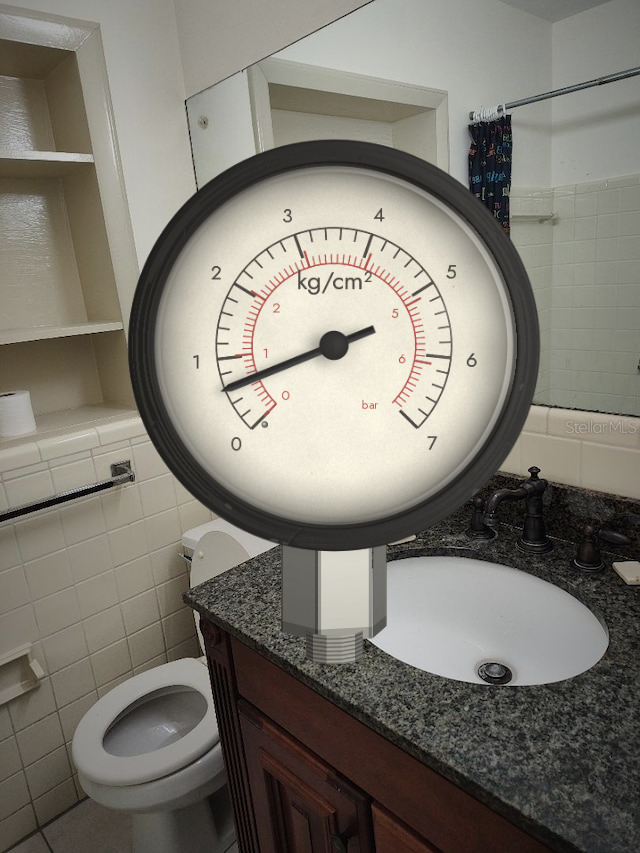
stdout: 0.6 (kg/cm²)
